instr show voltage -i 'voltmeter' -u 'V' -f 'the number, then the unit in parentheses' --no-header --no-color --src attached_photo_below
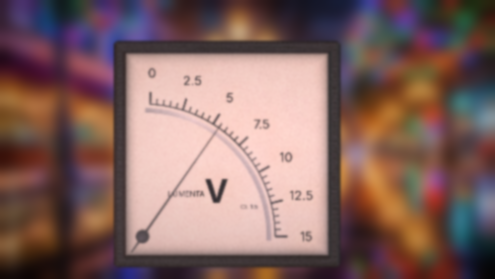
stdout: 5.5 (V)
